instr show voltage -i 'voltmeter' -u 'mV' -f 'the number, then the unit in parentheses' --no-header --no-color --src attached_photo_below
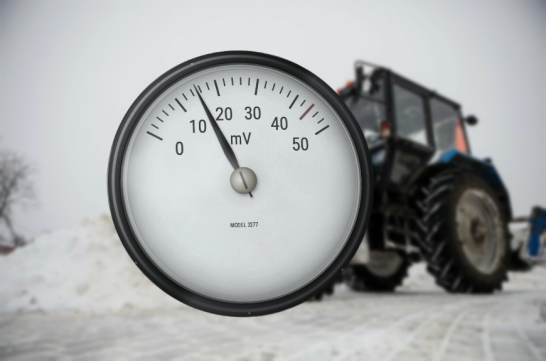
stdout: 15 (mV)
